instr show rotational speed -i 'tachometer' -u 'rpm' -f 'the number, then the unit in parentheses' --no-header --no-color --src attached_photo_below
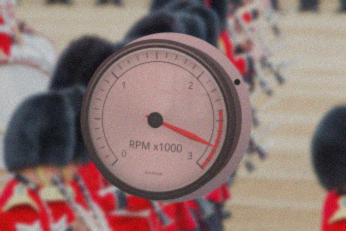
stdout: 2750 (rpm)
